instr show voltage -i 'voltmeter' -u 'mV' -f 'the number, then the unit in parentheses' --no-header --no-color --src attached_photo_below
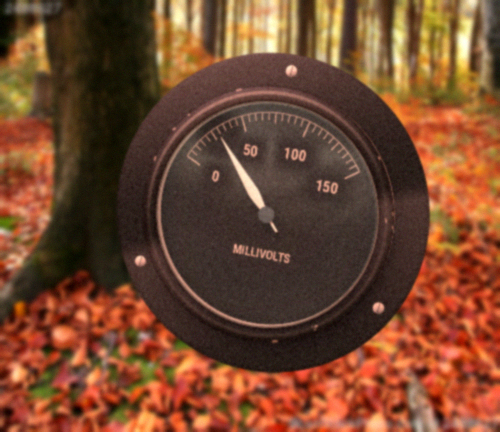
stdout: 30 (mV)
